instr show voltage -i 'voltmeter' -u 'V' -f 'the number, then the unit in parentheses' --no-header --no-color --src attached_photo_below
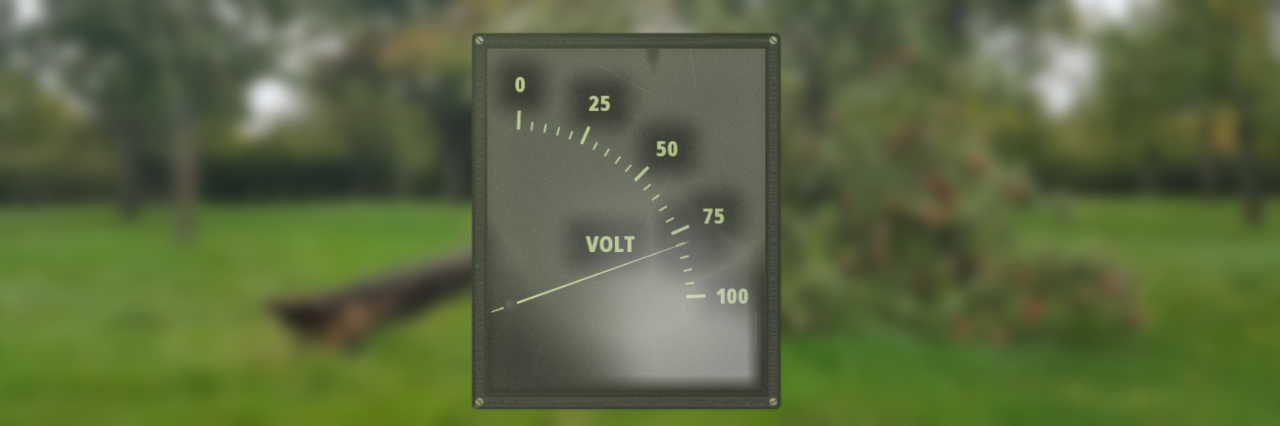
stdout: 80 (V)
